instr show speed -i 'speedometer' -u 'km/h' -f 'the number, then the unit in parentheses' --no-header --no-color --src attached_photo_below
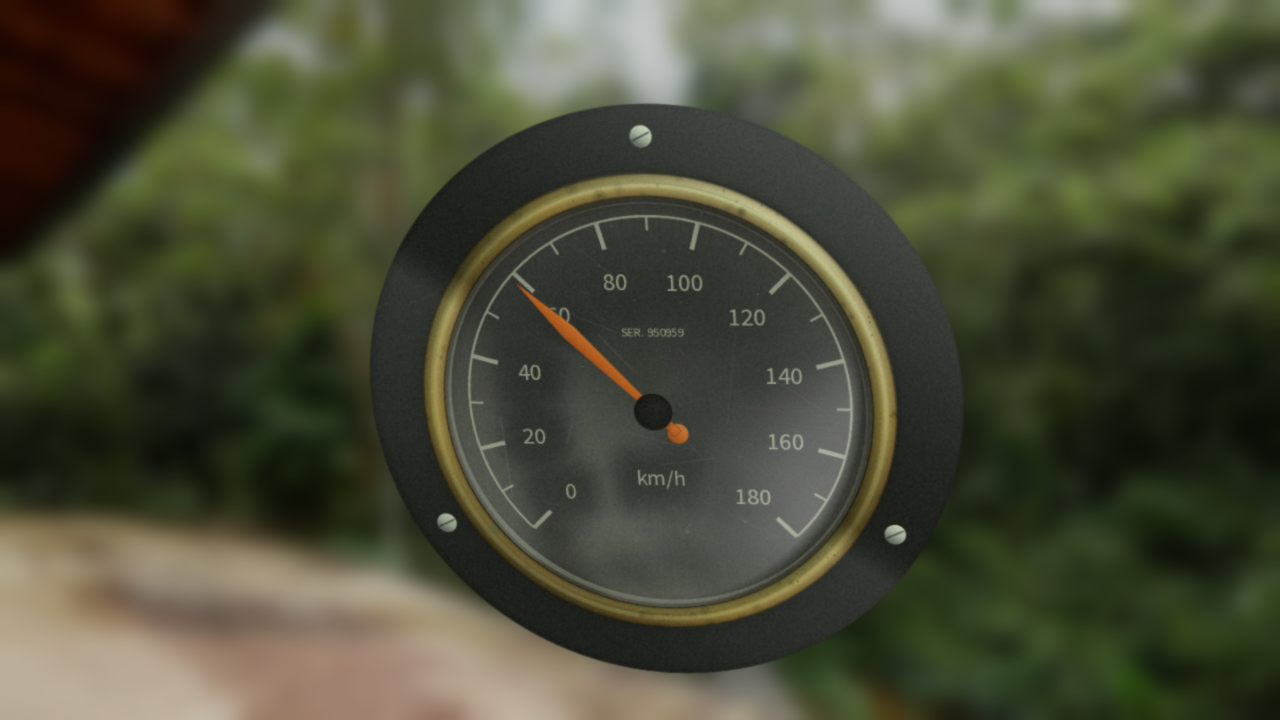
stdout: 60 (km/h)
